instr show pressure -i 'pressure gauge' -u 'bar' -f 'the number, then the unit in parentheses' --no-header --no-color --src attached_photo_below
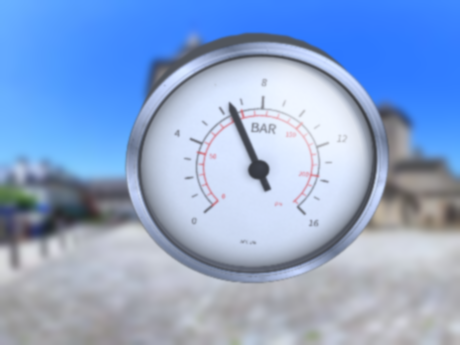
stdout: 6.5 (bar)
